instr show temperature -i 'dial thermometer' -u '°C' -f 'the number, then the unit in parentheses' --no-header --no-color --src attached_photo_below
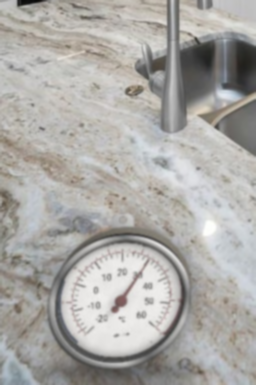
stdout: 30 (°C)
